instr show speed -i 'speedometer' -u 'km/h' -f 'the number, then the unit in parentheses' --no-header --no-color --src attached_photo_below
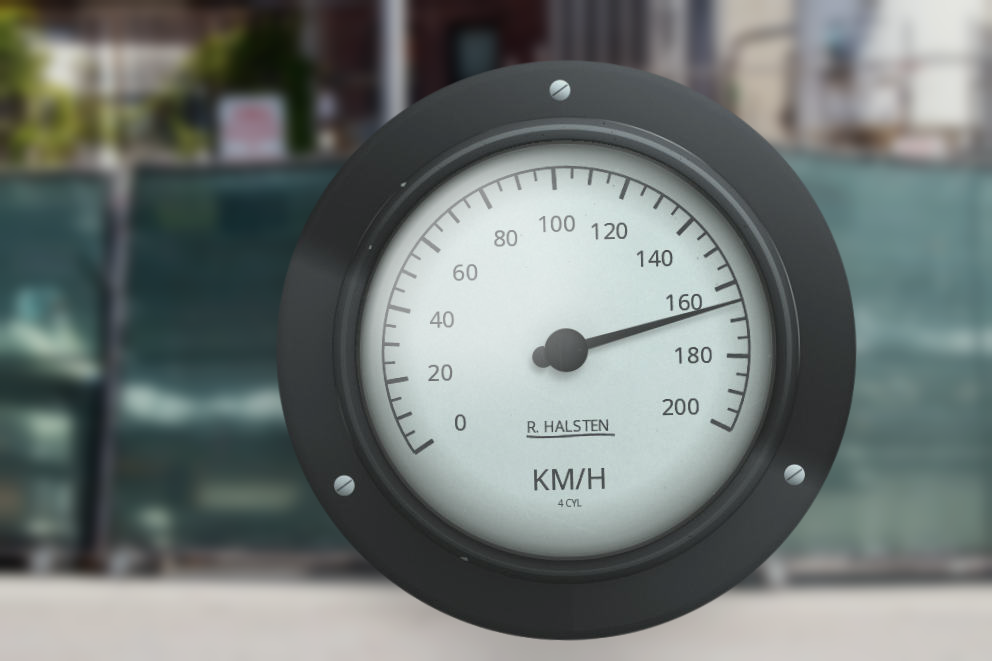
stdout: 165 (km/h)
